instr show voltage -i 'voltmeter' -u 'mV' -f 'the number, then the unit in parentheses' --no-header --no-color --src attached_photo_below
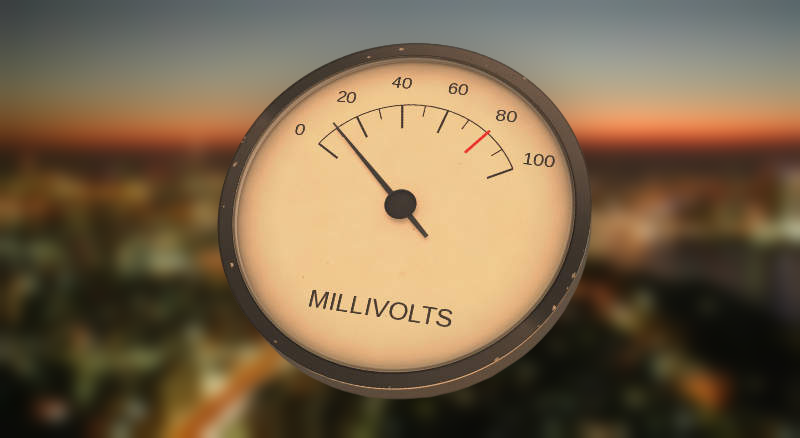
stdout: 10 (mV)
